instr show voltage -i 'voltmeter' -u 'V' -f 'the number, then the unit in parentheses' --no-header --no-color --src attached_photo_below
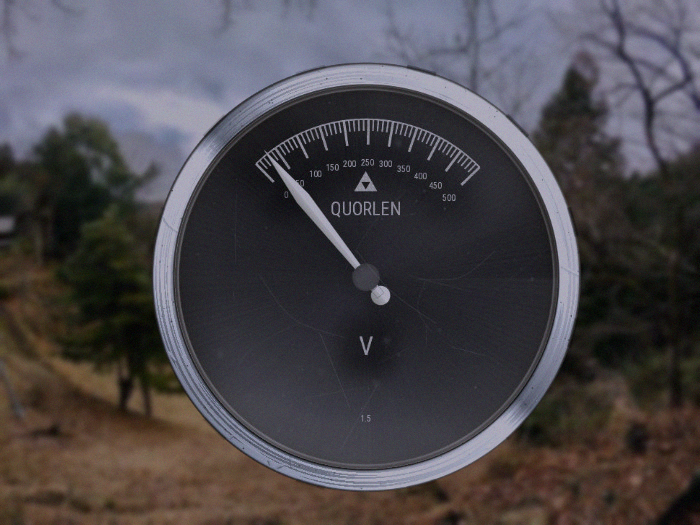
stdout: 30 (V)
